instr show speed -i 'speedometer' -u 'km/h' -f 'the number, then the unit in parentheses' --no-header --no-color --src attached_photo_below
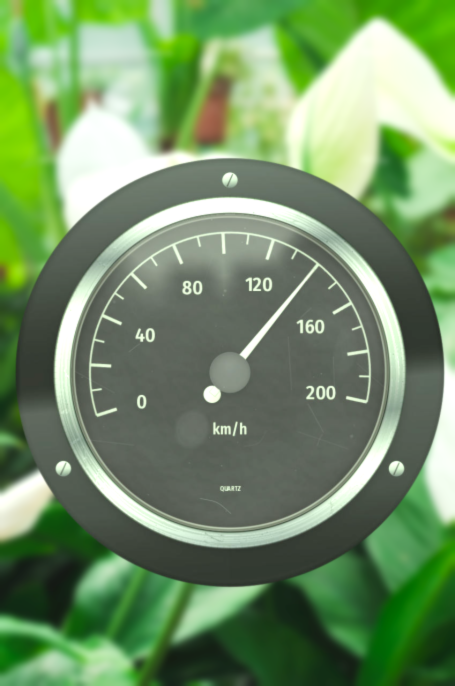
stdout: 140 (km/h)
